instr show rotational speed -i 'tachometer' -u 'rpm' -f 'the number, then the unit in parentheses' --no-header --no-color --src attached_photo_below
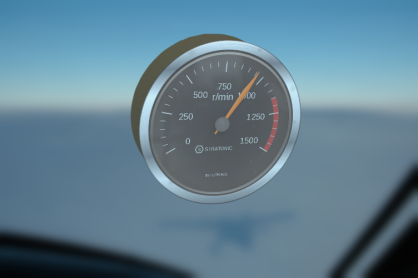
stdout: 950 (rpm)
